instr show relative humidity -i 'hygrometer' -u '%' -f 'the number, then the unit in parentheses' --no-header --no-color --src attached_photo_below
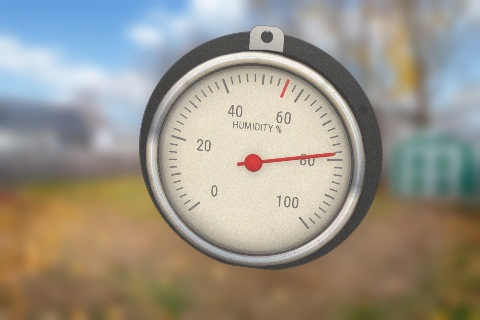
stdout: 78 (%)
